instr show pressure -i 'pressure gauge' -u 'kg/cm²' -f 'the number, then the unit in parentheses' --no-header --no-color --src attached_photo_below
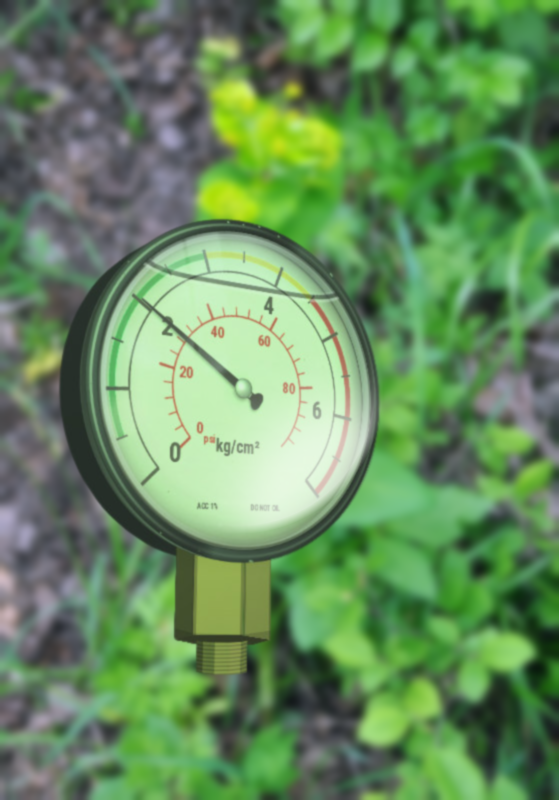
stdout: 2 (kg/cm²)
